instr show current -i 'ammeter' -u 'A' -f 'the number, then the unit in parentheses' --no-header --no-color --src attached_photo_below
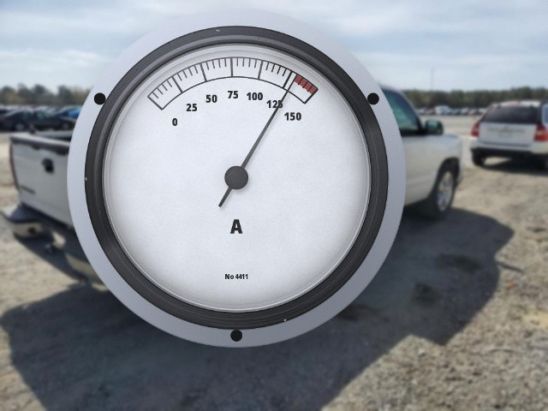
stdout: 130 (A)
